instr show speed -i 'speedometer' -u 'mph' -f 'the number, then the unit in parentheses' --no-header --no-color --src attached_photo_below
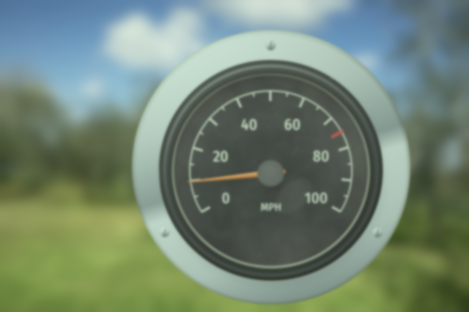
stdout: 10 (mph)
